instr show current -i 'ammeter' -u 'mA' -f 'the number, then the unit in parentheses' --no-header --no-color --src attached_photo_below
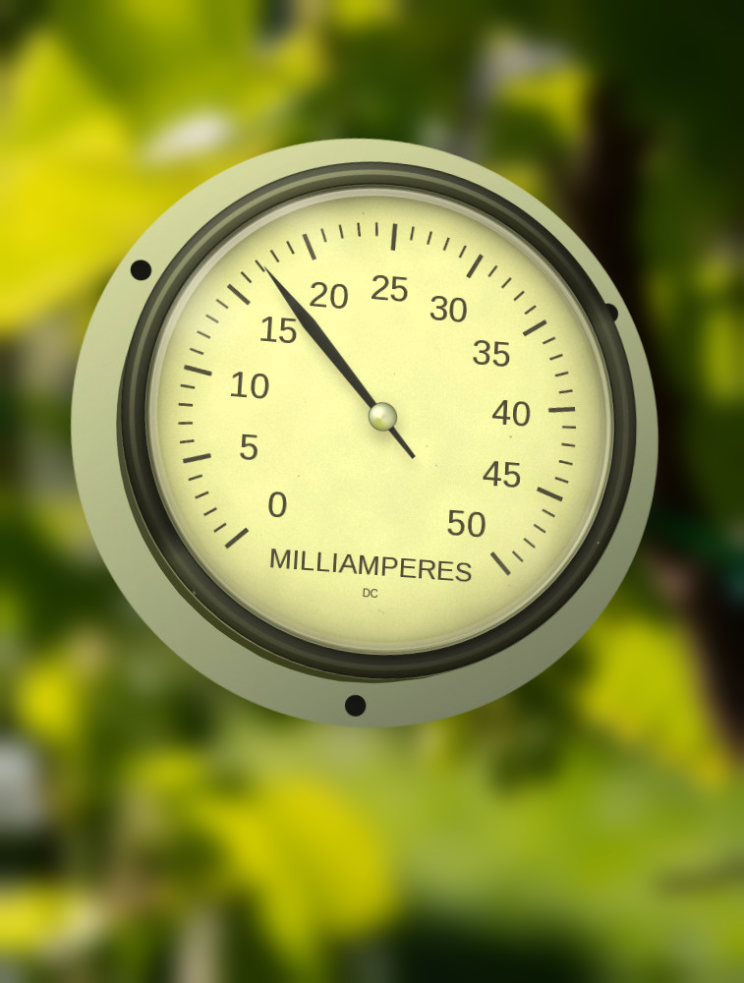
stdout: 17 (mA)
